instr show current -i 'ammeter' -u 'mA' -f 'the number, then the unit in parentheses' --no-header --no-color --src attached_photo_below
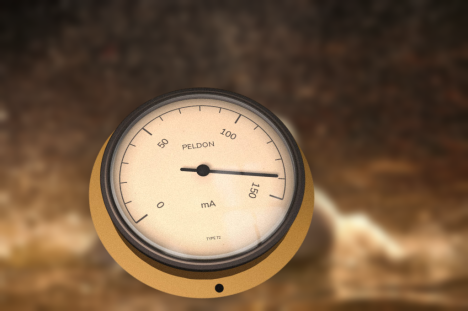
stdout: 140 (mA)
